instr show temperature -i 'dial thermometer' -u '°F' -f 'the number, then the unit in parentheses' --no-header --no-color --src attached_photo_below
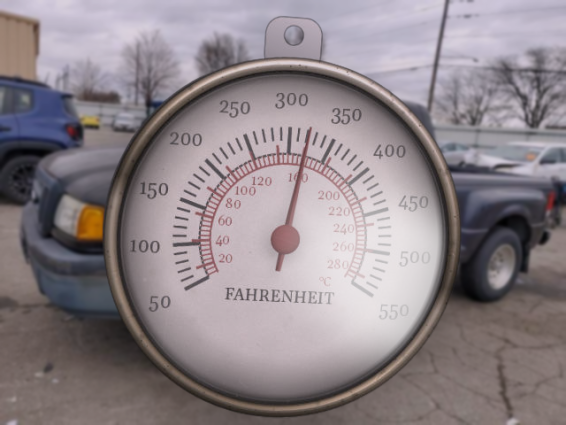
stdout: 320 (°F)
